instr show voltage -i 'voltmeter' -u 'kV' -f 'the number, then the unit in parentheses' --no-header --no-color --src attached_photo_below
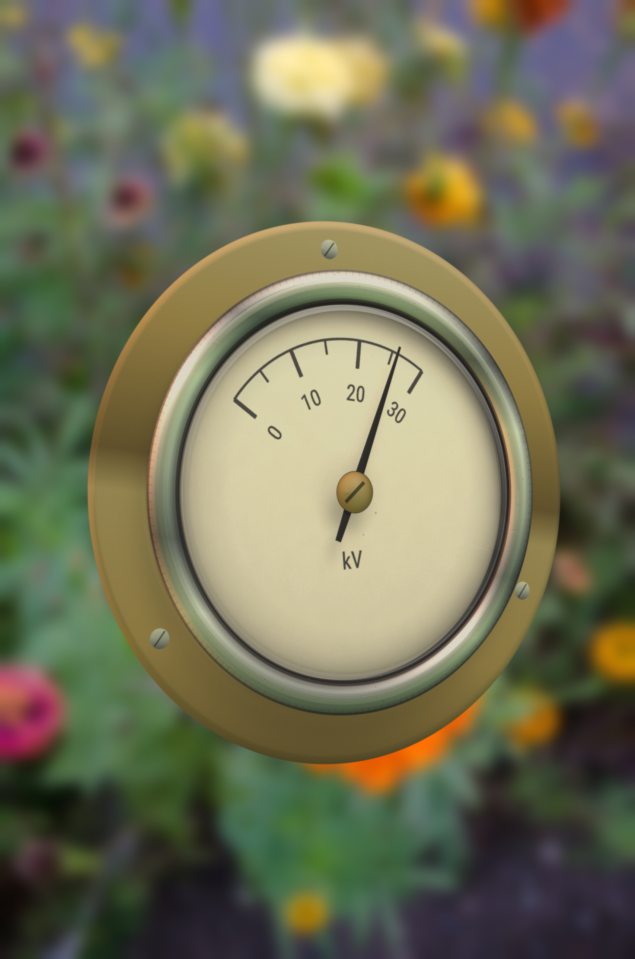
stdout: 25 (kV)
